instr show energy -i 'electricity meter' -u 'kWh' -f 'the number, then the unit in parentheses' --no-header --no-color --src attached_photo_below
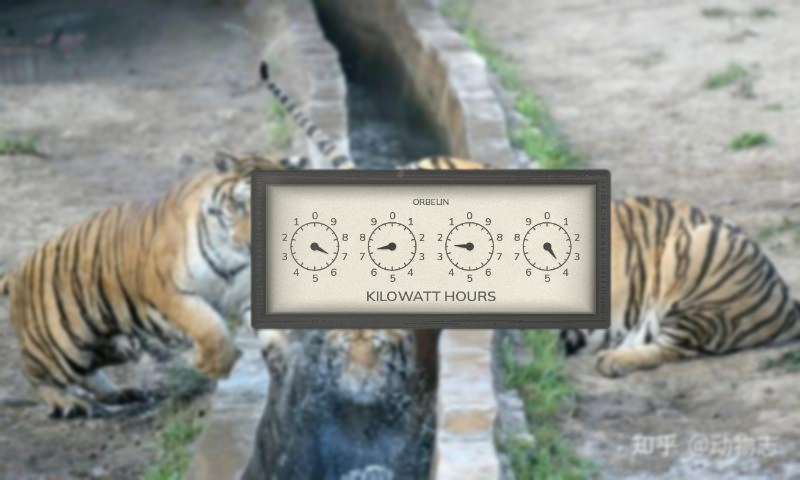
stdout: 6724 (kWh)
